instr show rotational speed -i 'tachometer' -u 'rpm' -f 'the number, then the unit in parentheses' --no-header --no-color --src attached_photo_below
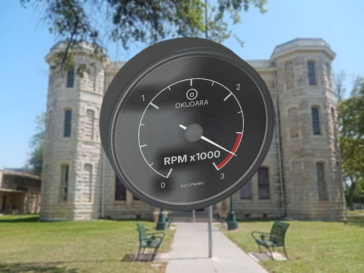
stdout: 2750 (rpm)
